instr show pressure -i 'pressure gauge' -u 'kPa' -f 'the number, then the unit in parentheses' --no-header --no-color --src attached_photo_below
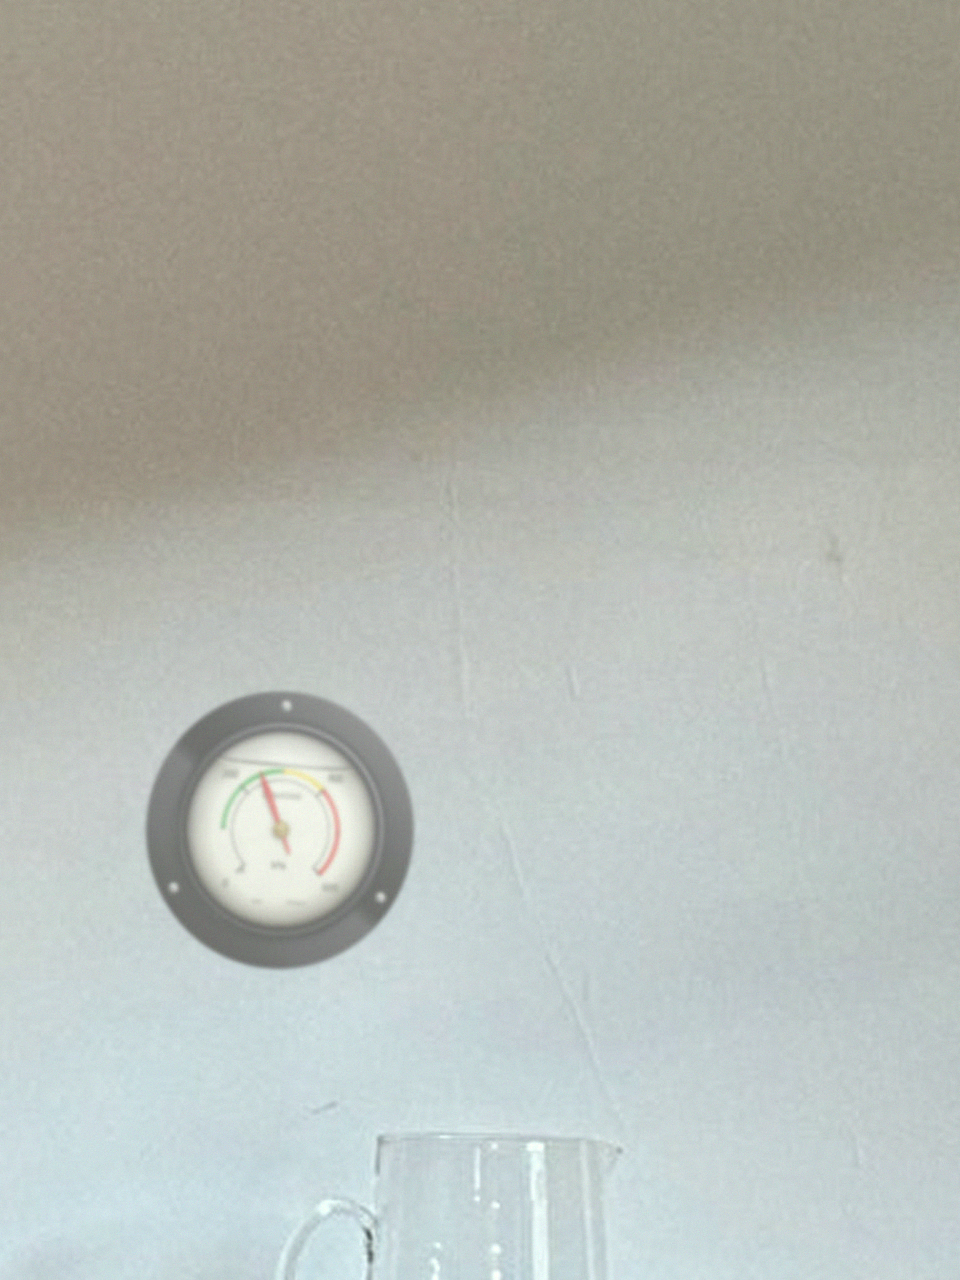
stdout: 250 (kPa)
